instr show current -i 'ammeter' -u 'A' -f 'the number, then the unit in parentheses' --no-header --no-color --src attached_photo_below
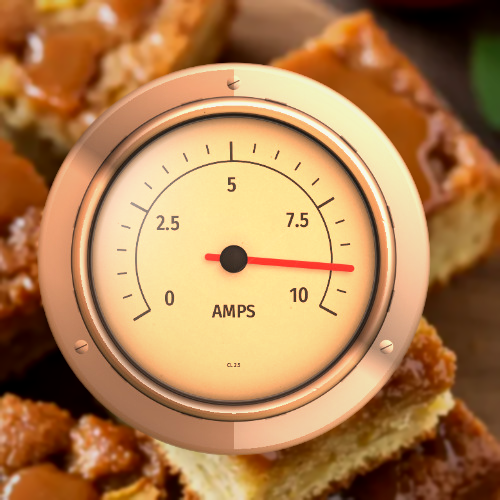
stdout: 9 (A)
